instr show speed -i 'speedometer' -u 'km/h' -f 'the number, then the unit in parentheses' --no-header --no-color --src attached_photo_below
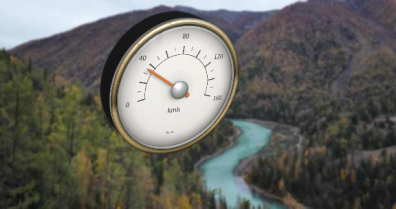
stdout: 35 (km/h)
